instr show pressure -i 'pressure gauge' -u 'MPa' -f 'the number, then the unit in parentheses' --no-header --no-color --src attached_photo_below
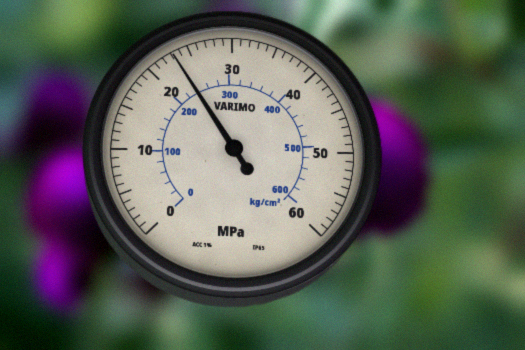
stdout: 23 (MPa)
